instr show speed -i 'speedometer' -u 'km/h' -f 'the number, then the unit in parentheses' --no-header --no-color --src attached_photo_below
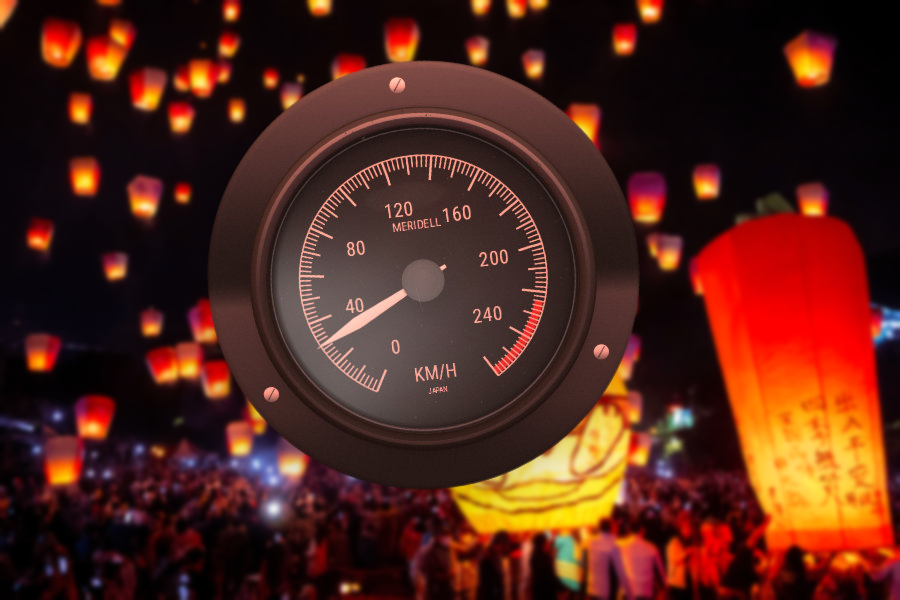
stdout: 30 (km/h)
